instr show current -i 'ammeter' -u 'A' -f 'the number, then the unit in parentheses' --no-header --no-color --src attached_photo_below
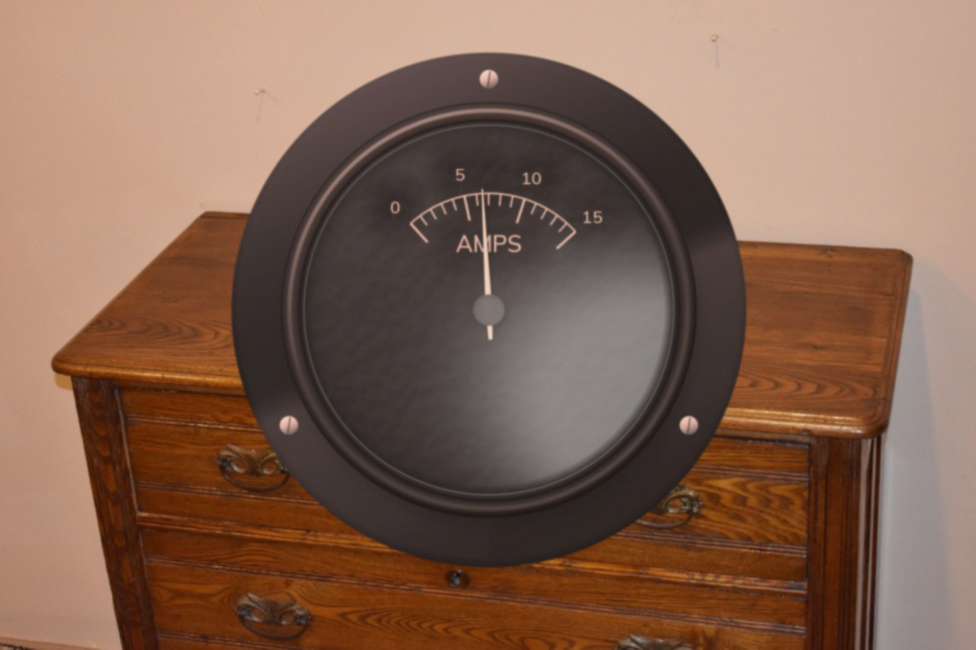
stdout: 6.5 (A)
